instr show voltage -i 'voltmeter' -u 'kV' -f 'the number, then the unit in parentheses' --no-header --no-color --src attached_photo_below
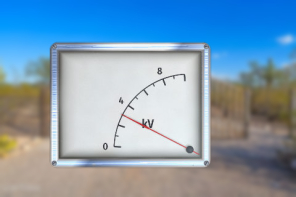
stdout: 3 (kV)
